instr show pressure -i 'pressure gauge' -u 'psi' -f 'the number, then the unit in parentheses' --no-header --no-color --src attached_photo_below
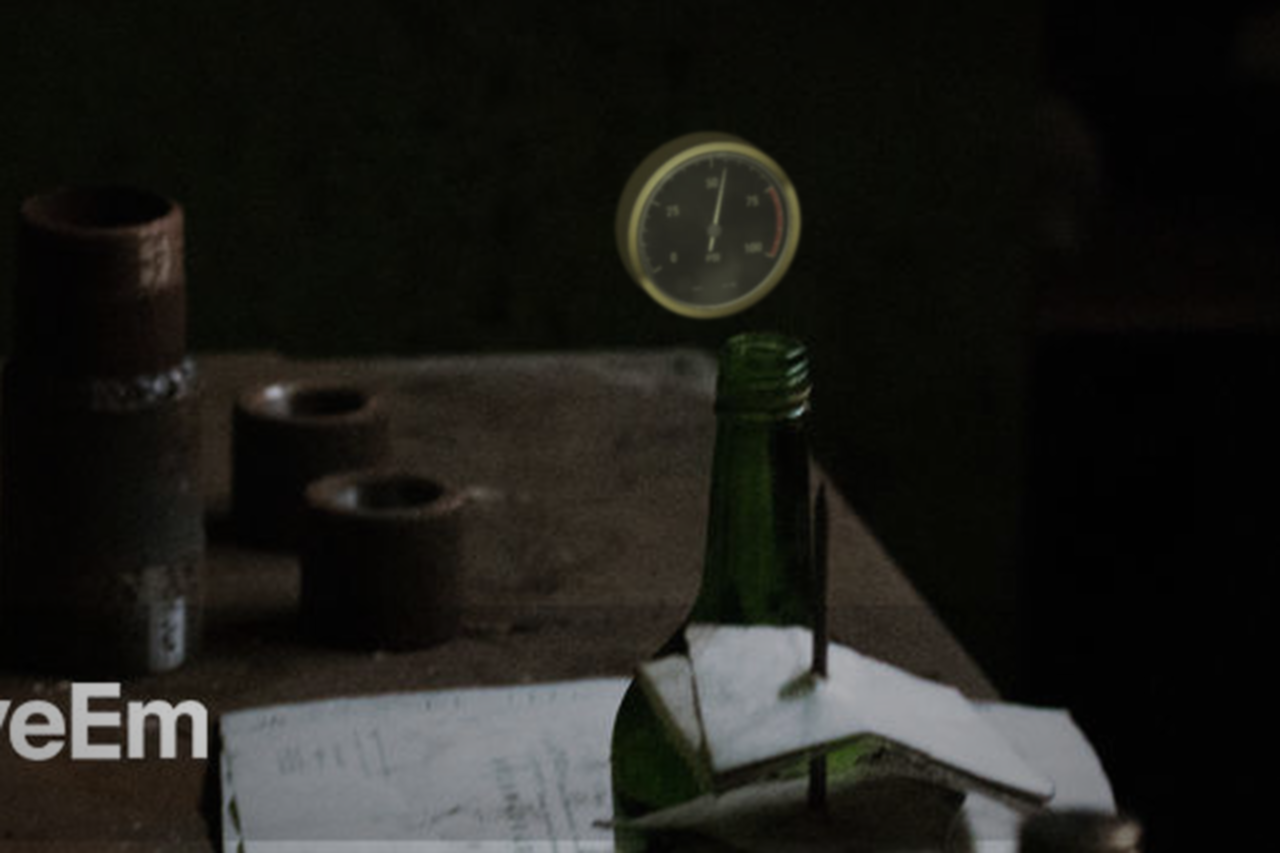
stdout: 55 (psi)
